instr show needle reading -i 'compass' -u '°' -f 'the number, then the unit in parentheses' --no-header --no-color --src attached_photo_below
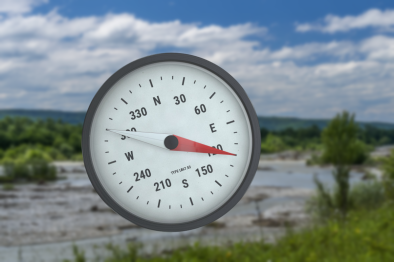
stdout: 120 (°)
